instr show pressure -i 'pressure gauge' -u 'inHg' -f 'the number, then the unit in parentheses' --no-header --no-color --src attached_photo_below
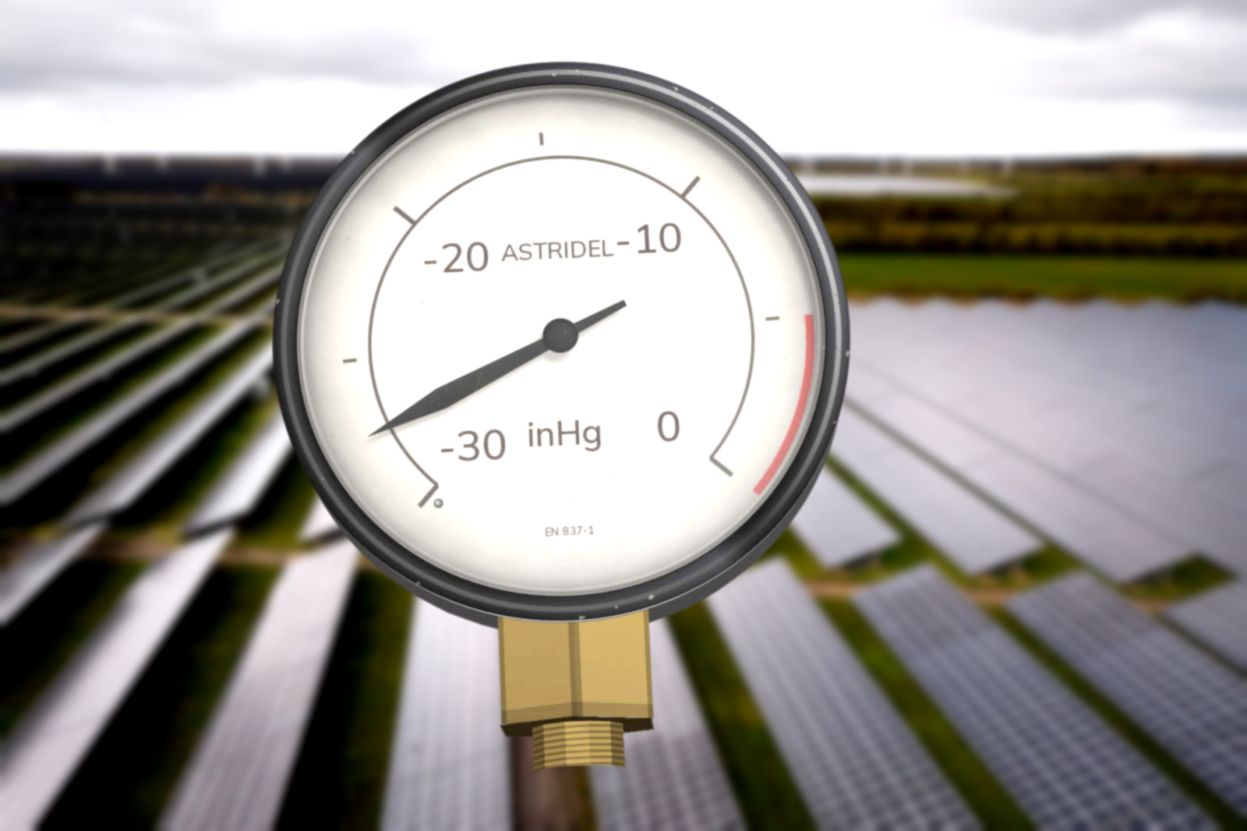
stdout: -27.5 (inHg)
